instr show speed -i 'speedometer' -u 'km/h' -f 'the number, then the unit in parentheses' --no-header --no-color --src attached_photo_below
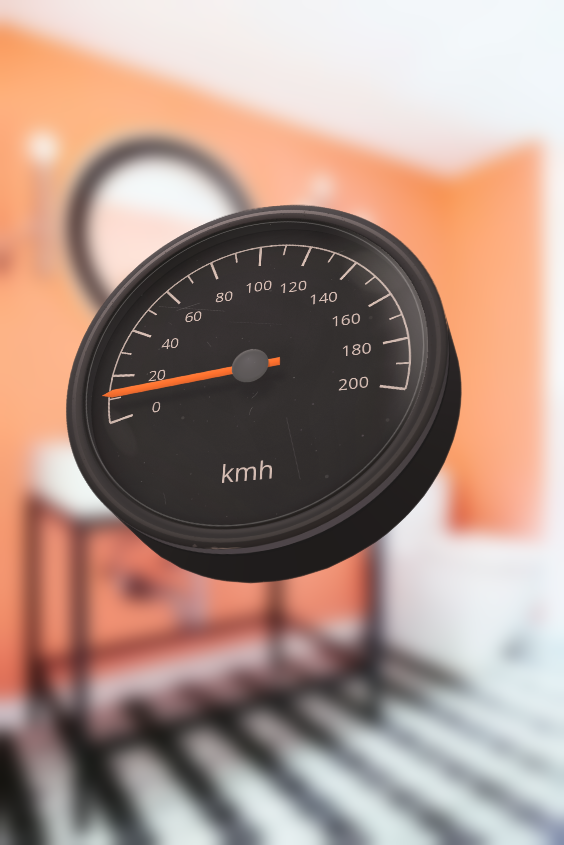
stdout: 10 (km/h)
